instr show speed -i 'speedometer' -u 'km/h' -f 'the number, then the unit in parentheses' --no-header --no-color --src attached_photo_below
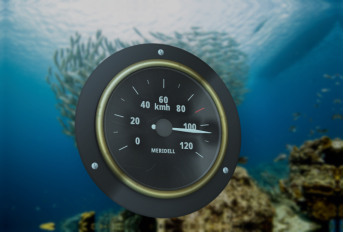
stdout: 105 (km/h)
